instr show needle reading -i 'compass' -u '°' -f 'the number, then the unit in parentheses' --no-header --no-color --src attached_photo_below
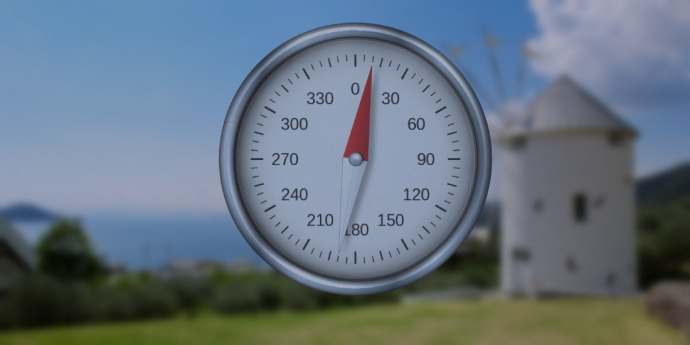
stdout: 10 (°)
